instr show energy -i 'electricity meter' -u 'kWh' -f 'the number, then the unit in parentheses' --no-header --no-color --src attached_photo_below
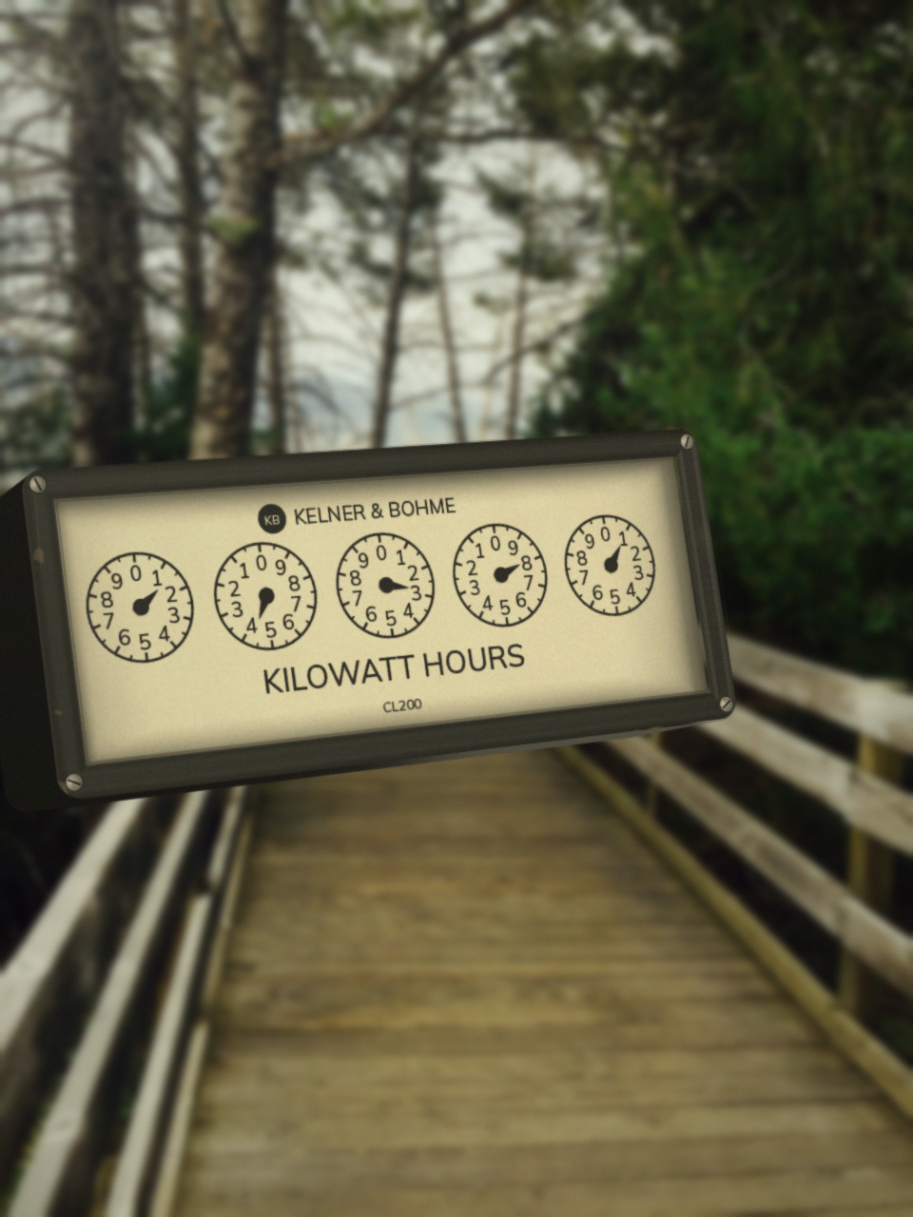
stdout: 14281 (kWh)
